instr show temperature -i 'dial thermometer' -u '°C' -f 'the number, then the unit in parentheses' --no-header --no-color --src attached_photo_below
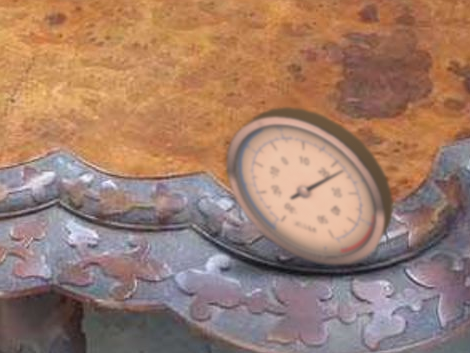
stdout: 22.5 (°C)
